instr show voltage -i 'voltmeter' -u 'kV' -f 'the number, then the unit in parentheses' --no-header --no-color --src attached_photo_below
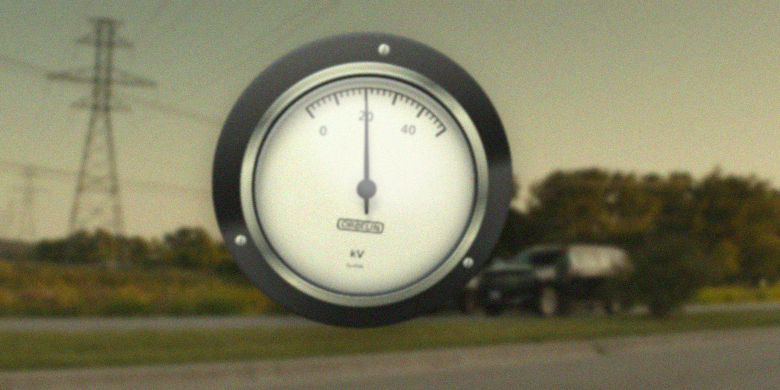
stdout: 20 (kV)
